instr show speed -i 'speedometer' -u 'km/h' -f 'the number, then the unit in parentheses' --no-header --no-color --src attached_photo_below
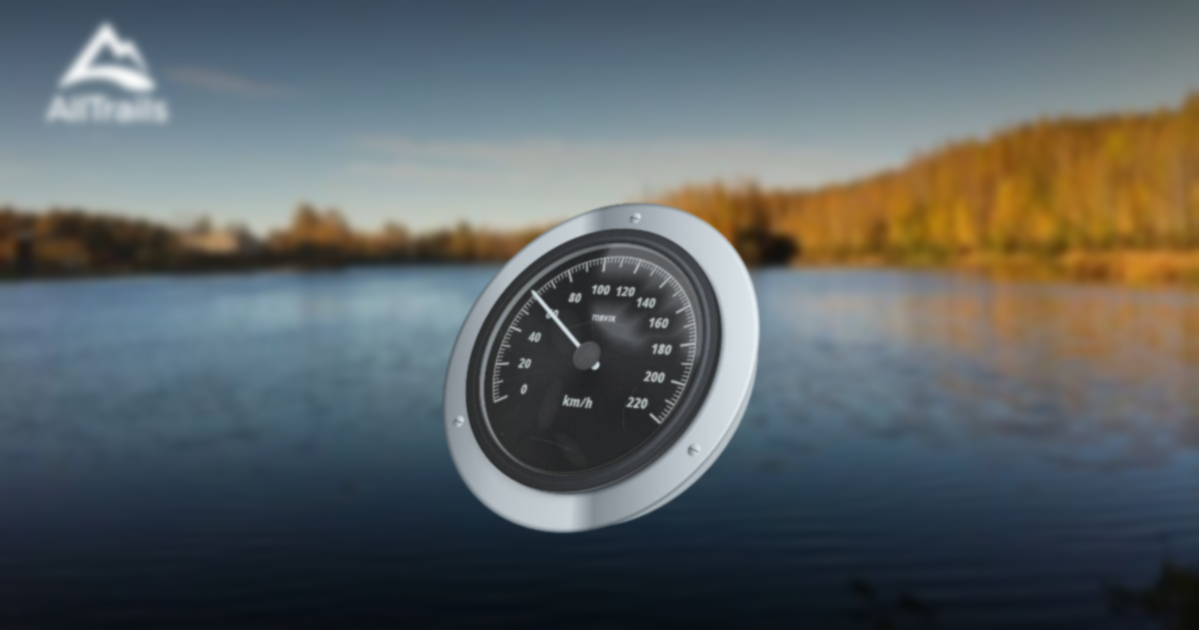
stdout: 60 (km/h)
